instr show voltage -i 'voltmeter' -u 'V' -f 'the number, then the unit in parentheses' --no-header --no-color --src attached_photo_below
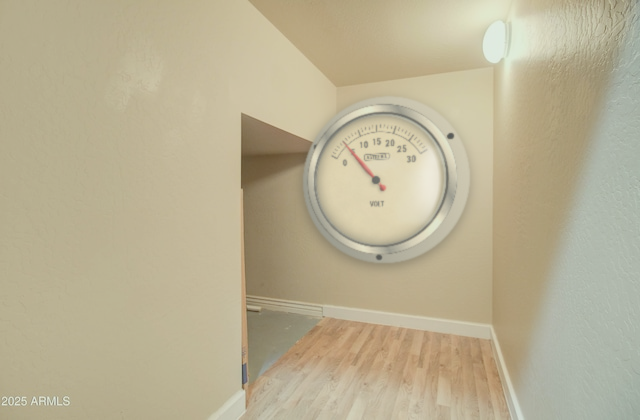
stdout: 5 (V)
